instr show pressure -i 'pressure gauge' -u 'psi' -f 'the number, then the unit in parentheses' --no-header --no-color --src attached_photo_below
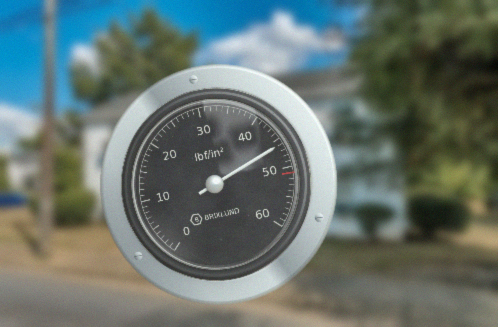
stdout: 46 (psi)
